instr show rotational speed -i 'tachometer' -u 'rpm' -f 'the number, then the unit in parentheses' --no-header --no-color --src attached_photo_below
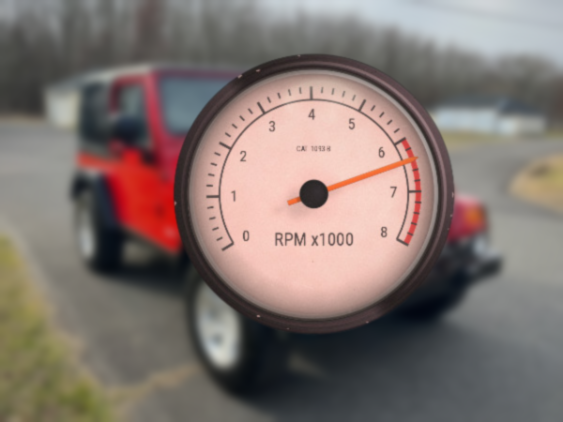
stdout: 6400 (rpm)
